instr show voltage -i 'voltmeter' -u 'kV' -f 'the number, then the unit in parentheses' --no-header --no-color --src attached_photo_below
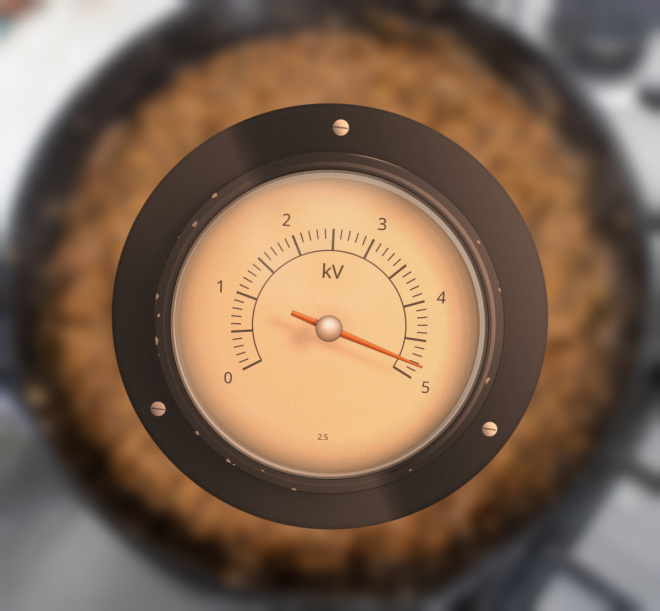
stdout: 4.8 (kV)
